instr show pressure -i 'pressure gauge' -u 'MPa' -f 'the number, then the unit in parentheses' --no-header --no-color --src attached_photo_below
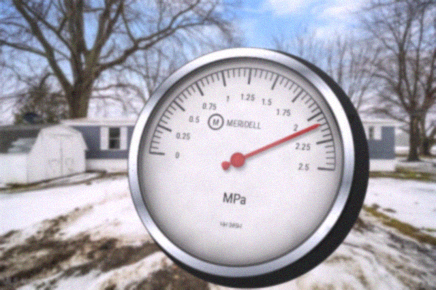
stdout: 2.1 (MPa)
